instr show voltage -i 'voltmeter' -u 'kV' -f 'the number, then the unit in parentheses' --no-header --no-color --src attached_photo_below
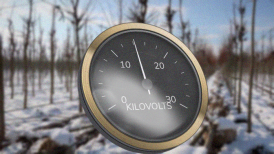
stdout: 14 (kV)
